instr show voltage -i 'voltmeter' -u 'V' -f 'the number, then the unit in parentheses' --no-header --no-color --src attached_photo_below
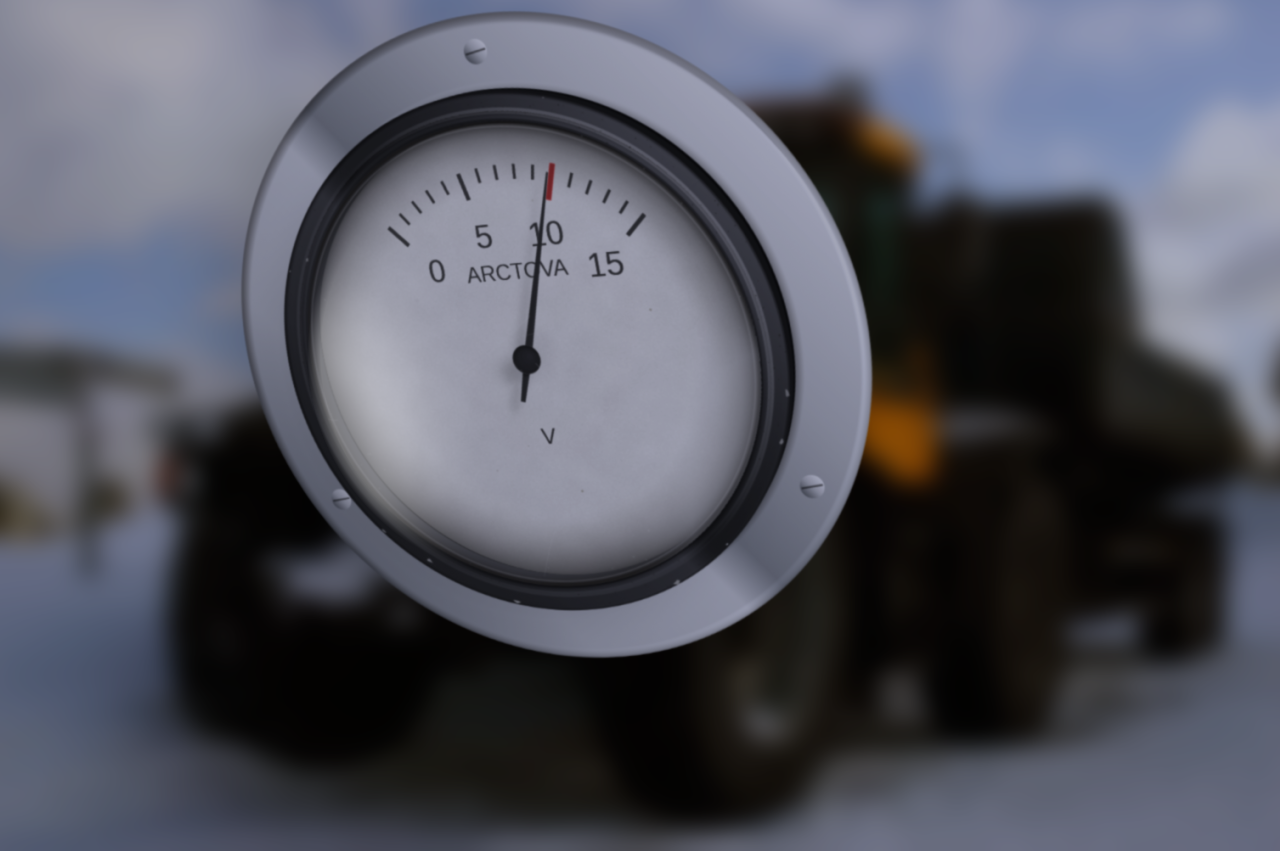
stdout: 10 (V)
